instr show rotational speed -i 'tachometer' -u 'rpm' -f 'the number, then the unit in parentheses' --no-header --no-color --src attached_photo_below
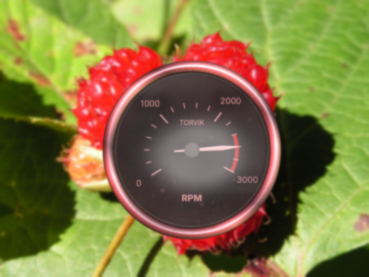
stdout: 2600 (rpm)
